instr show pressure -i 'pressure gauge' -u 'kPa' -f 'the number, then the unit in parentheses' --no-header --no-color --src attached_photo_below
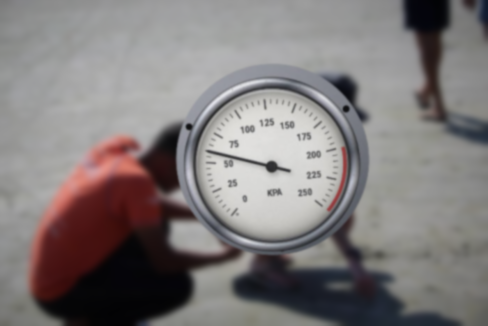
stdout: 60 (kPa)
